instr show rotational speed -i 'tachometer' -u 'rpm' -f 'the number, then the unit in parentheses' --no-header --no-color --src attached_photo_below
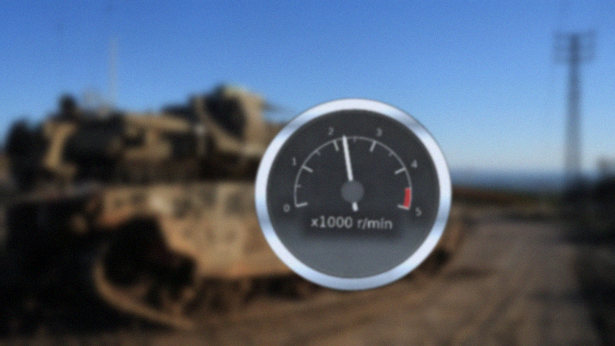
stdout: 2250 (rpm)
